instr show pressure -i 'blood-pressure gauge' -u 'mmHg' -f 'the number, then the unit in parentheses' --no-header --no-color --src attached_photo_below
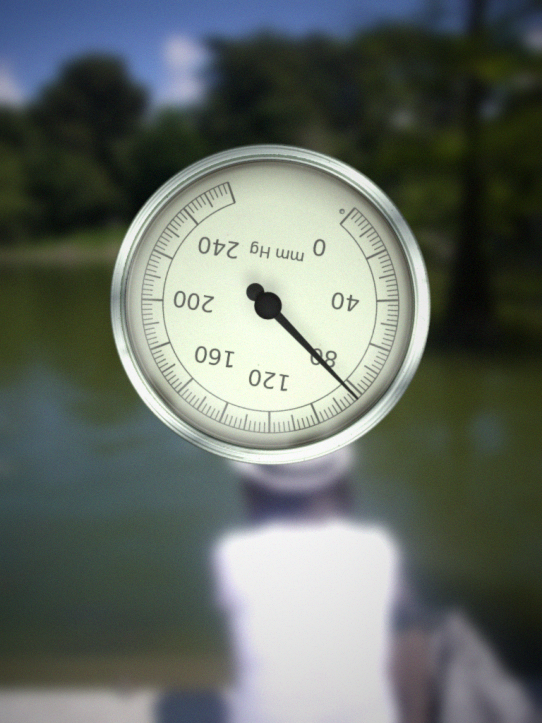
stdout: 82 (mmHg)
